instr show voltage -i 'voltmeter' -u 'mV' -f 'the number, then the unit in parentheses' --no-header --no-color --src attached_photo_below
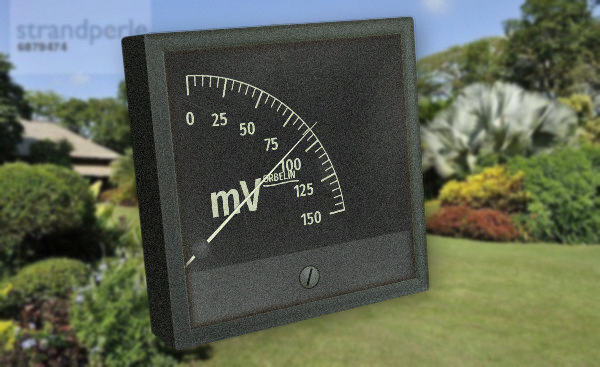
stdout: 90 (mV)
